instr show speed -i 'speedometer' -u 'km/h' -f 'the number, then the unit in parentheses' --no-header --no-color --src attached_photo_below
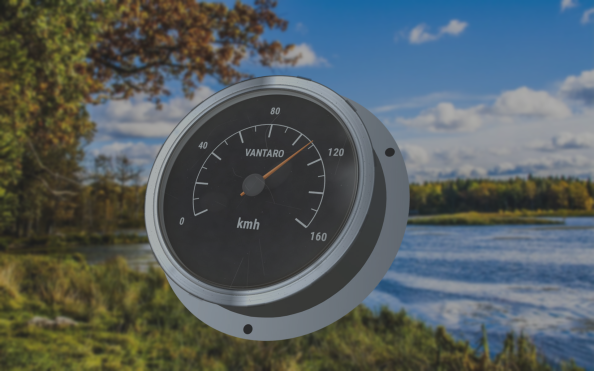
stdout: 110 (km/h)
